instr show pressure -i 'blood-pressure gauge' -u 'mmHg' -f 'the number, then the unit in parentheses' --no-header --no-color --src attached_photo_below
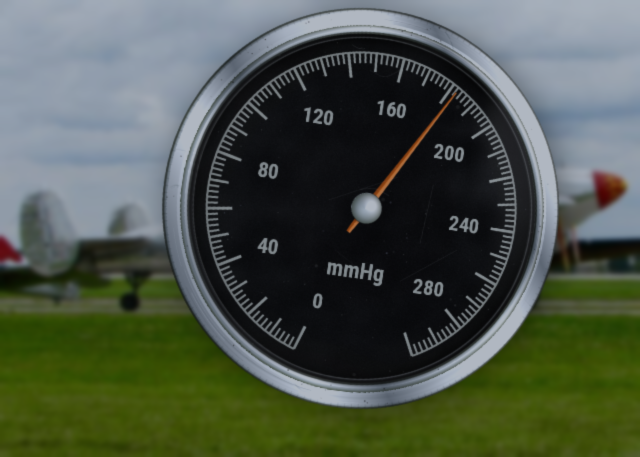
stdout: 182 (mmHg)
